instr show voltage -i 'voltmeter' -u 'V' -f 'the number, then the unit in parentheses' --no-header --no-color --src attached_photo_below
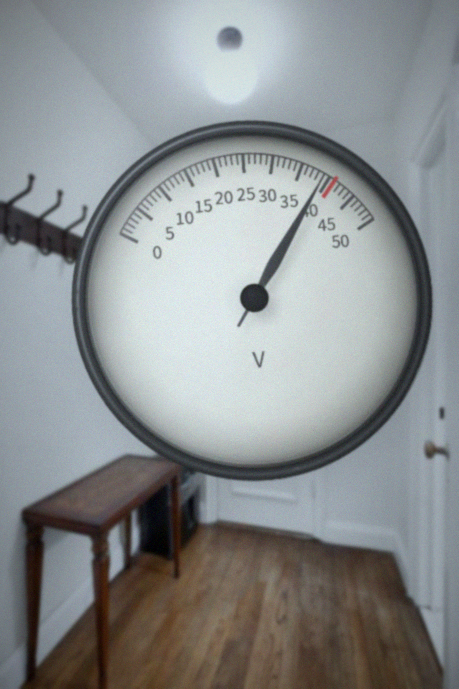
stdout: 39 (V)
